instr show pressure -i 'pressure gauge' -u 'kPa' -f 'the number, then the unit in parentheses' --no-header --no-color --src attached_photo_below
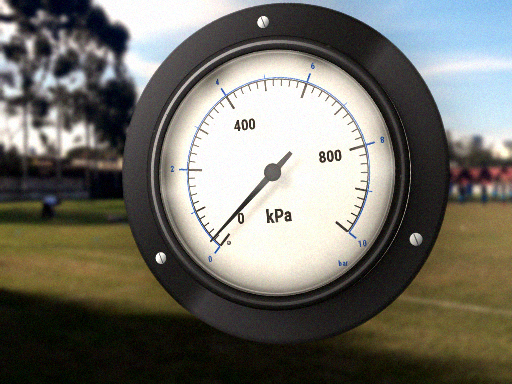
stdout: 20 (kPa)
